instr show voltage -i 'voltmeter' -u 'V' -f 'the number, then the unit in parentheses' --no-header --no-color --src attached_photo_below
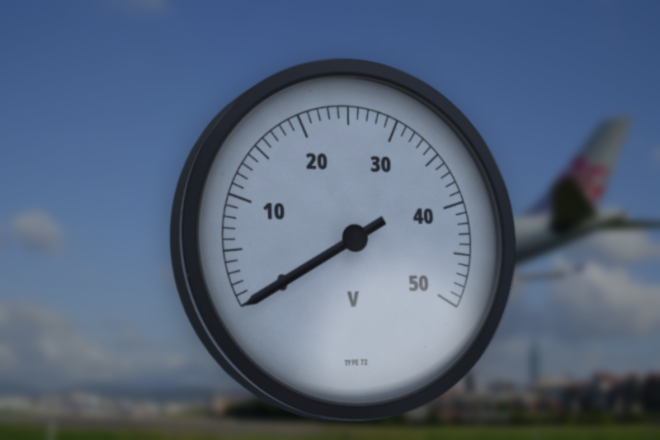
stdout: 0 (V)
